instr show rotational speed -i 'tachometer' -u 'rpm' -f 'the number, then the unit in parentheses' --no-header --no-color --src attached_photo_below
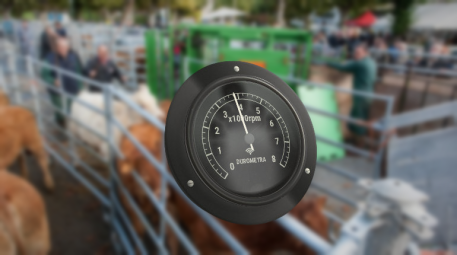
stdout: 3800 (rpm)
